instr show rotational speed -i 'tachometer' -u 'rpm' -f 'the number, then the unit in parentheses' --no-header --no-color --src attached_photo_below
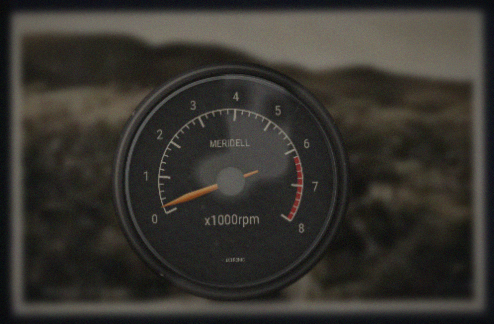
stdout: 200 (rpm)
